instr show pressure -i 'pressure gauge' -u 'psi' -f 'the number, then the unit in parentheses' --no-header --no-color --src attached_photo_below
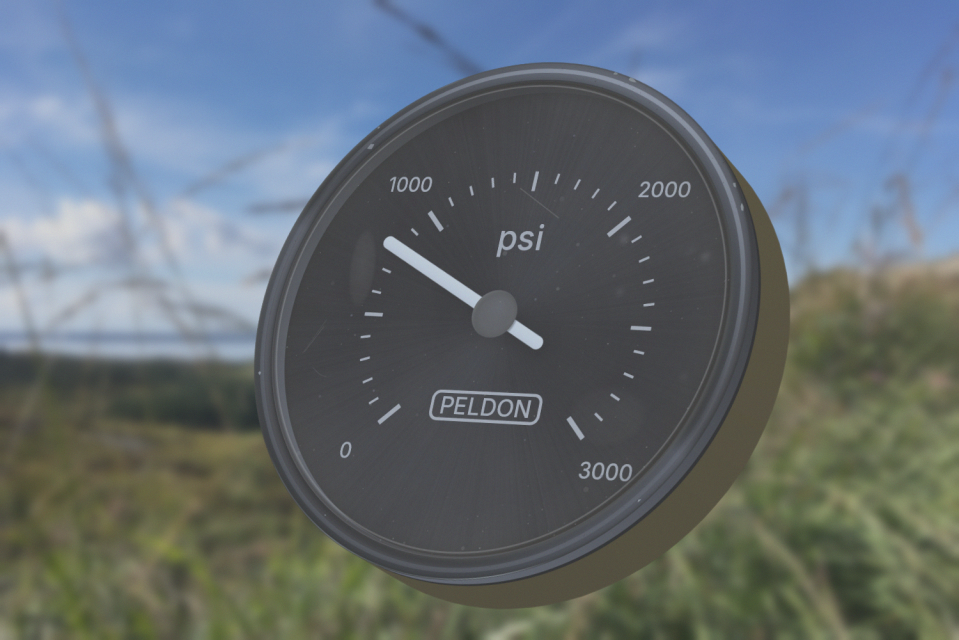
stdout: 800 (psi)
